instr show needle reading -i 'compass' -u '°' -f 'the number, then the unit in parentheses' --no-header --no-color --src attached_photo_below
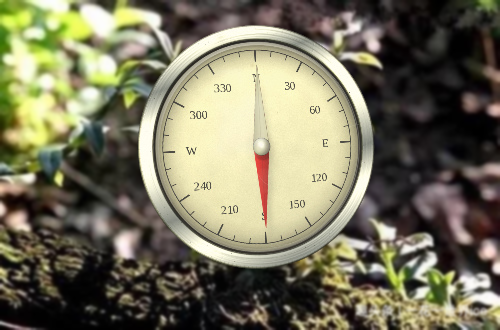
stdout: 180 (°)
